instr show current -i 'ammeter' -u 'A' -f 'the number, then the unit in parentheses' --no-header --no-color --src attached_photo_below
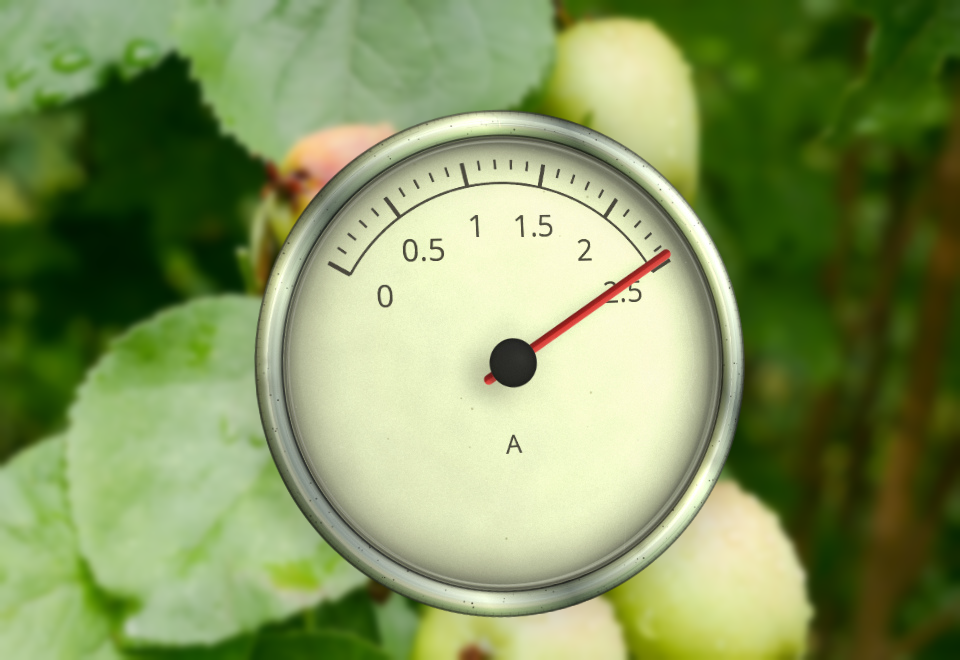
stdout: 2.45 (A)
